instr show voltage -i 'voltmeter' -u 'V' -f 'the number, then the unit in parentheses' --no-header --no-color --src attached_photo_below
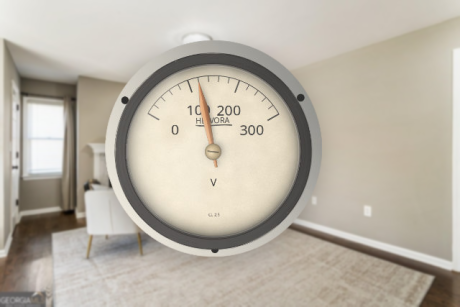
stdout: 120 (V)
